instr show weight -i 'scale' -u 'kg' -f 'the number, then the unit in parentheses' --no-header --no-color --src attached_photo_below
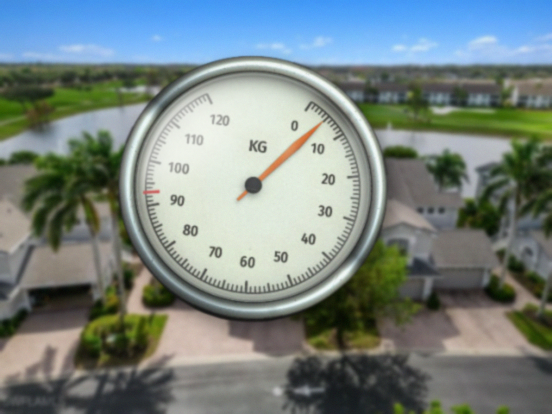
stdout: 5 (kg)
